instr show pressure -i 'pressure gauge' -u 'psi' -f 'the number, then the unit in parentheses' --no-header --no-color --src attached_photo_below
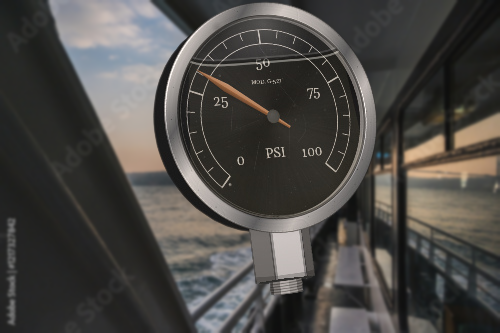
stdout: 30 (psi)
